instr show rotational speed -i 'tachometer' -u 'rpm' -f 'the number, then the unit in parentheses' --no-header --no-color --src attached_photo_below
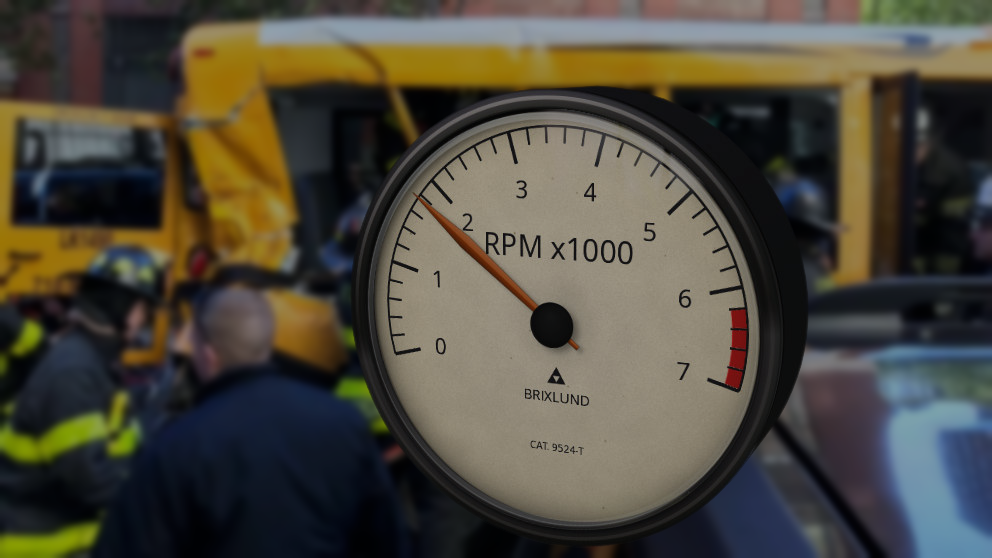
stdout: 1800 (rpm)
